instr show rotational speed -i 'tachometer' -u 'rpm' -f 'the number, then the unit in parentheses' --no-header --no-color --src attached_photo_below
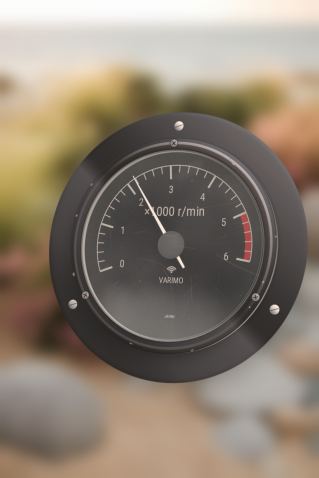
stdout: 2200 (rpm)
